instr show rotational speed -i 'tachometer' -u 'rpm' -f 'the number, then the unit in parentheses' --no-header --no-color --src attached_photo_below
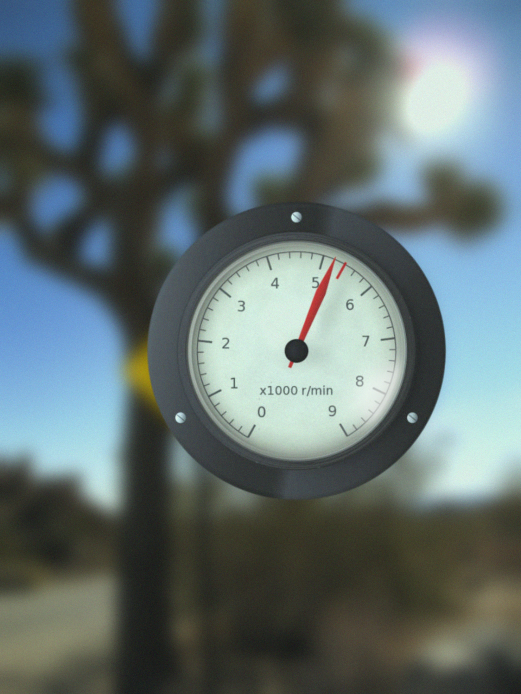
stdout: 5200 (rpm)
